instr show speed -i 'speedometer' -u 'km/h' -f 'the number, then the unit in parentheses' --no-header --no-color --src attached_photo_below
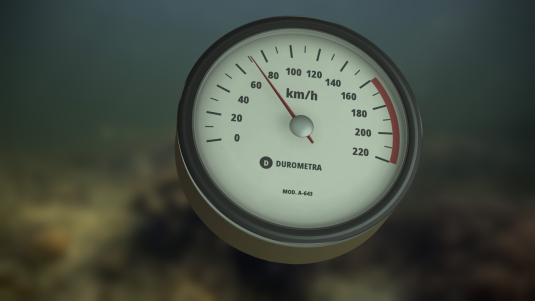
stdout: 70 (km/h)
